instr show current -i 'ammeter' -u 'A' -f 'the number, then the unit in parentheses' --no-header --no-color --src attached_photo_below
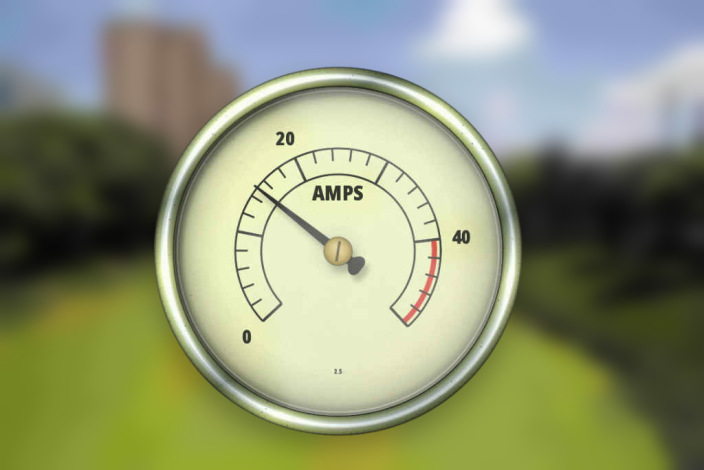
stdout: 15 (A)
